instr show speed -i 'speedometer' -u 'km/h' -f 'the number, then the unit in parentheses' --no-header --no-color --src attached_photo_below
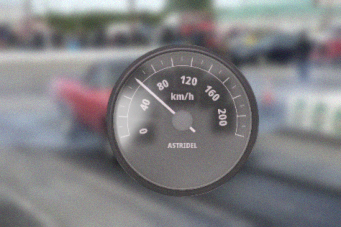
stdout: 60 (km/h)
